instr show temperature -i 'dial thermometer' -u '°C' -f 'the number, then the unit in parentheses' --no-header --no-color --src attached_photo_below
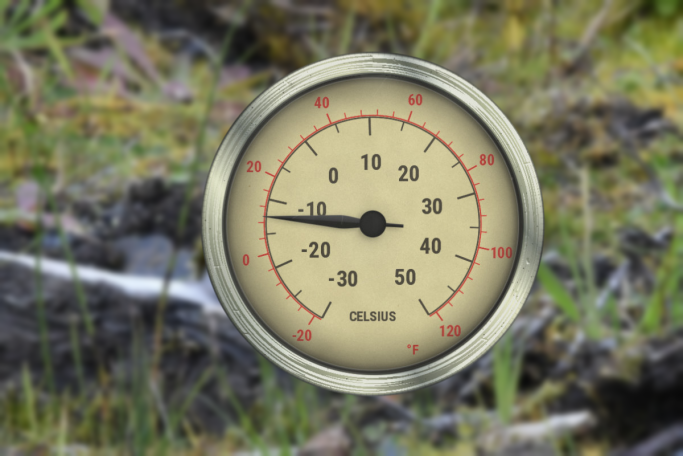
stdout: -12.5 (°C)
